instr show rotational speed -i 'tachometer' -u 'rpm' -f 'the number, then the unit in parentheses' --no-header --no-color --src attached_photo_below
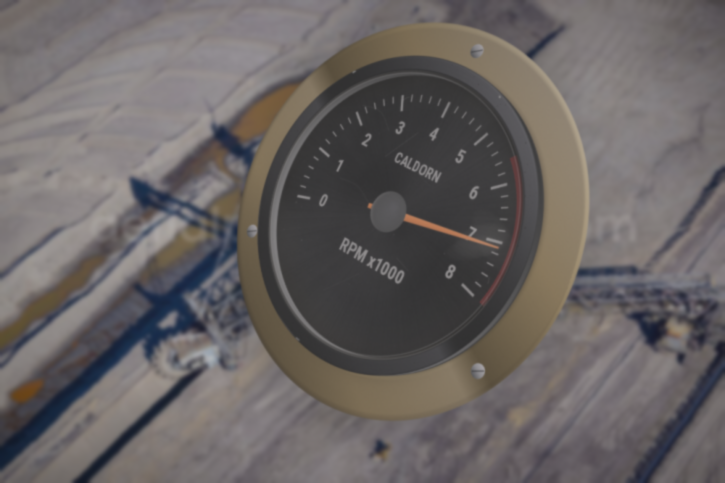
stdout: 7100 (rpm)
